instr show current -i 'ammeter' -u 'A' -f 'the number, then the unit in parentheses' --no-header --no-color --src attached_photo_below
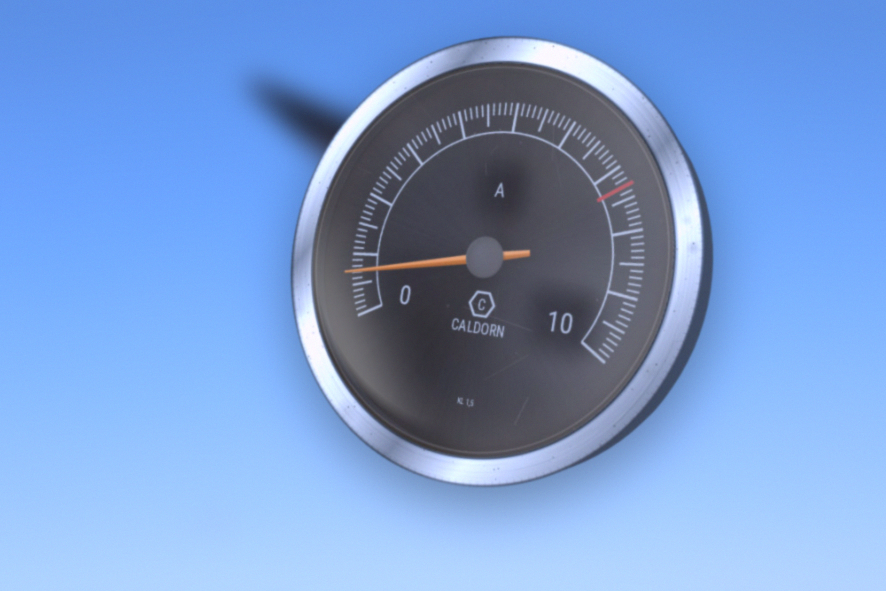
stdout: 0.7 (A)
